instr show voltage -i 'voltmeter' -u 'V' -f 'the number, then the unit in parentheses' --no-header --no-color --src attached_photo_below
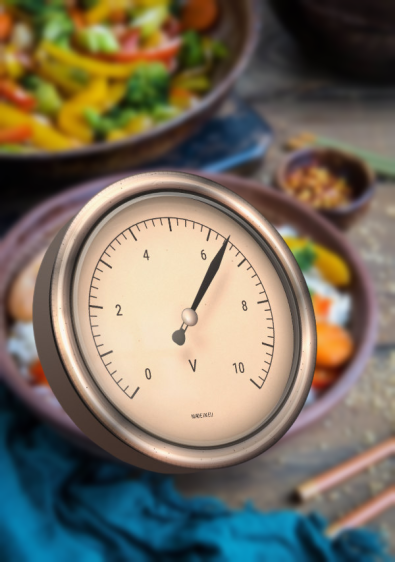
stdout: 6.4 (V)
